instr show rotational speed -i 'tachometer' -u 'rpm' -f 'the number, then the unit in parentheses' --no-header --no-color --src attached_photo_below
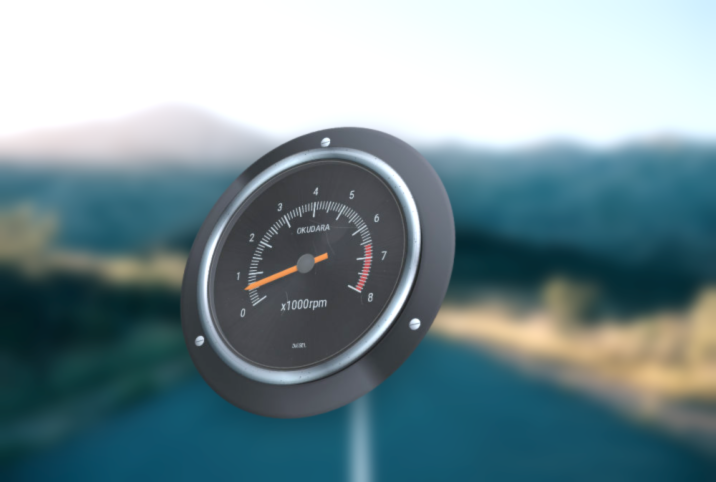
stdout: 500 (rpm)
